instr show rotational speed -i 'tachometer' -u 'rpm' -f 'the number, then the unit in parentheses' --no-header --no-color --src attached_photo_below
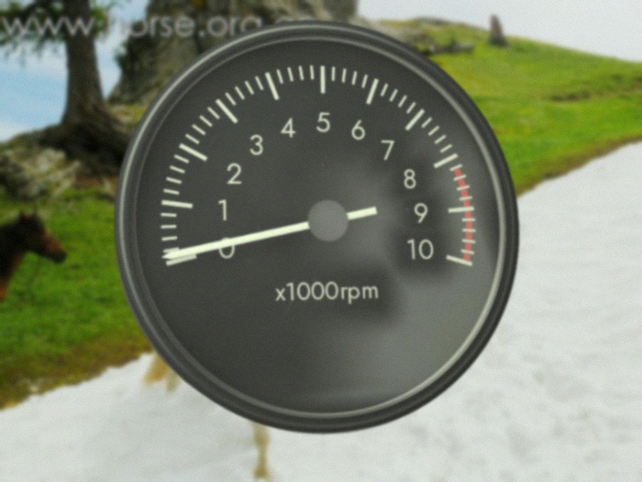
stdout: 100 (rpm)
